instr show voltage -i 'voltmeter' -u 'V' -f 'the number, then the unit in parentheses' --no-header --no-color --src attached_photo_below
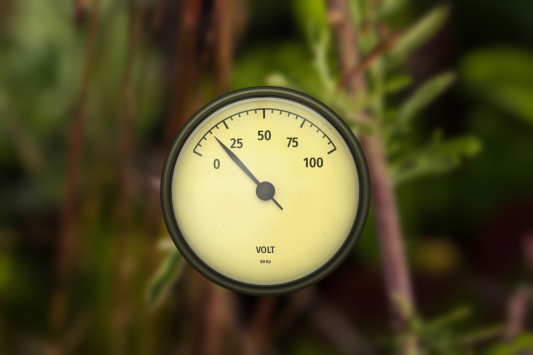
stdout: 15 (V)
